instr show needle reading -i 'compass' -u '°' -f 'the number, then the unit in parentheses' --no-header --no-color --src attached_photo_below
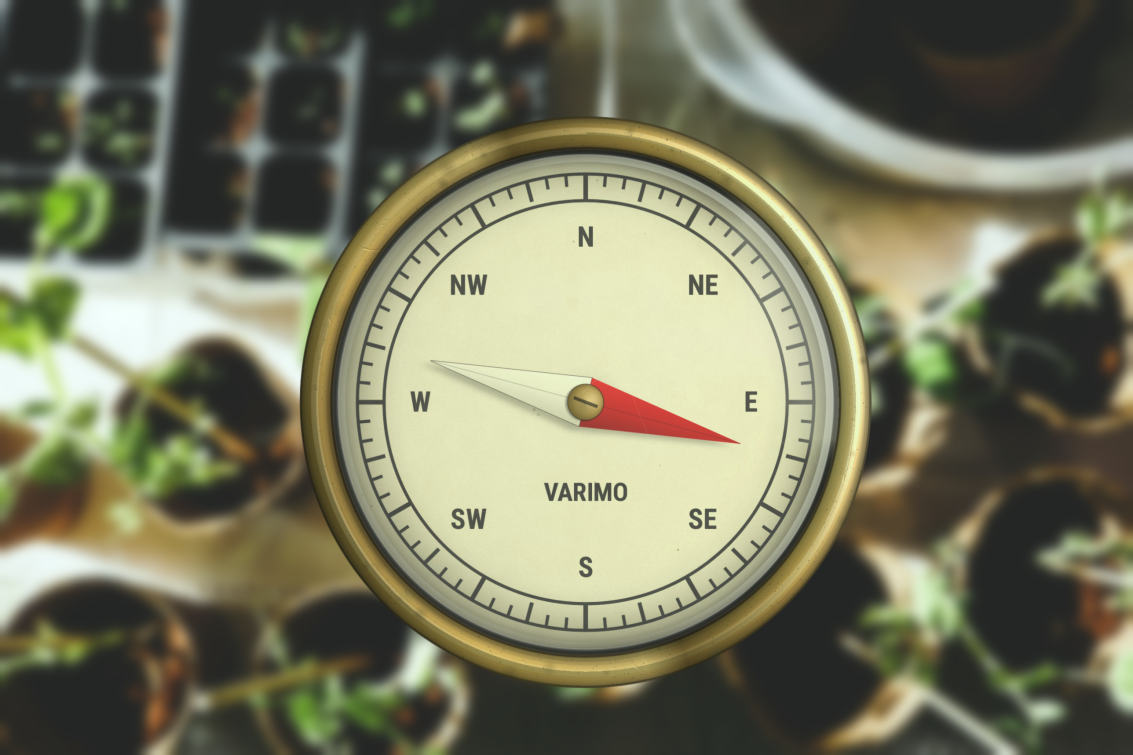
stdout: 105 (°)
